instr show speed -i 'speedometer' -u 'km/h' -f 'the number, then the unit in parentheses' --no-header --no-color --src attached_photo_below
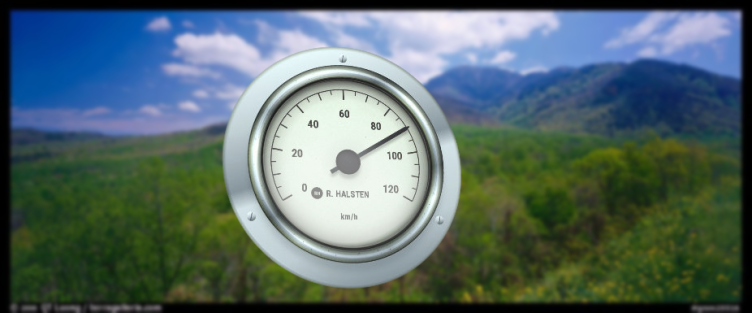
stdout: 90 (km/h)
